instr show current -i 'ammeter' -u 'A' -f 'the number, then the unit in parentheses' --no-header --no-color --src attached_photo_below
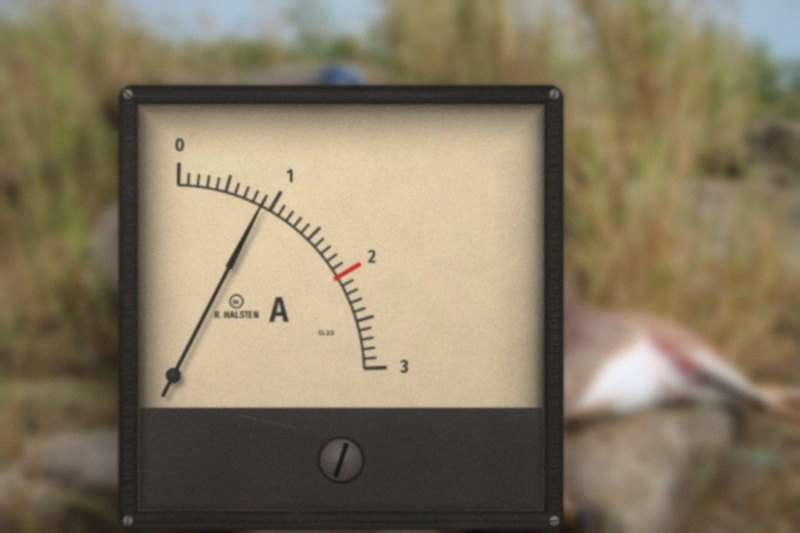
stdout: 0.9 (A)
